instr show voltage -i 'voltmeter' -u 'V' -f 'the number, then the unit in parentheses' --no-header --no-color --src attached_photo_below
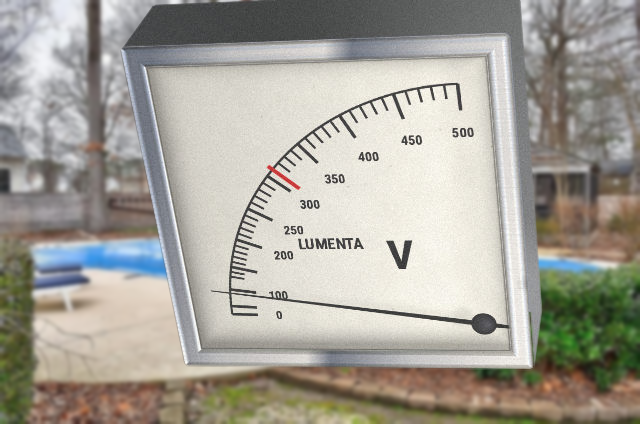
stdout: 100 (V)
